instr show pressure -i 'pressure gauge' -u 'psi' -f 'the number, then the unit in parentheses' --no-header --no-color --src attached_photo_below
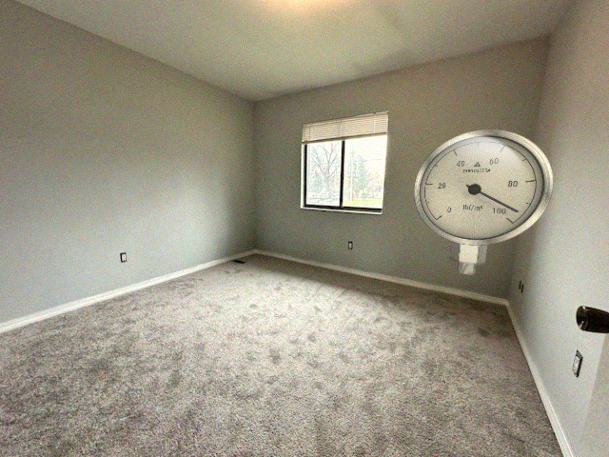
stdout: 95 (psi)
